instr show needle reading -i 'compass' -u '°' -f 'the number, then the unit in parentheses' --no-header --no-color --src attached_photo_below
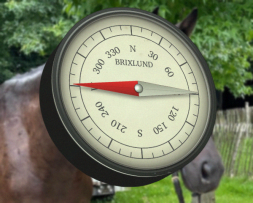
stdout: 270 (°)
